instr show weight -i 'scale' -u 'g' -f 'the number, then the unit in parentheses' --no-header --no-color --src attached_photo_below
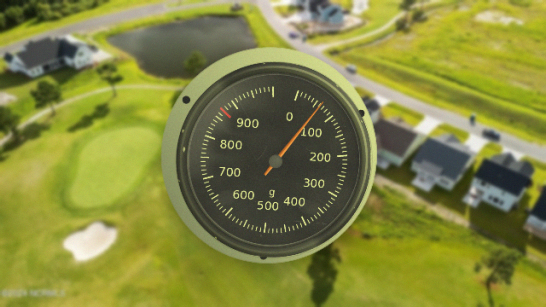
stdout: 60 (g)
